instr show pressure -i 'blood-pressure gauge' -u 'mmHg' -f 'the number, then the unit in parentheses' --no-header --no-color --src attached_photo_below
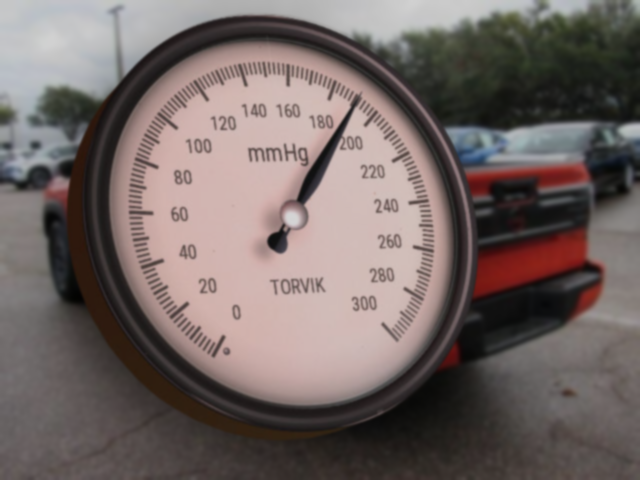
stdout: 190 (mmHg)
